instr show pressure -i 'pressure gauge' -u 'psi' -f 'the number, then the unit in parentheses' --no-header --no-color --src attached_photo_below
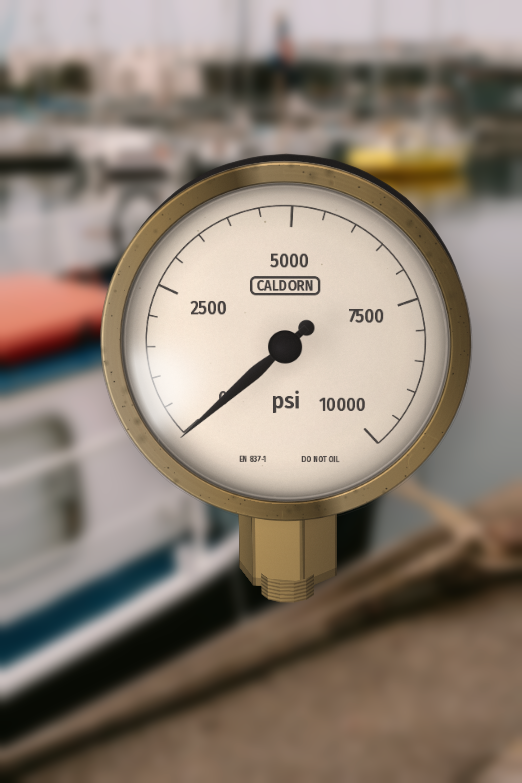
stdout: 0 (psi)
